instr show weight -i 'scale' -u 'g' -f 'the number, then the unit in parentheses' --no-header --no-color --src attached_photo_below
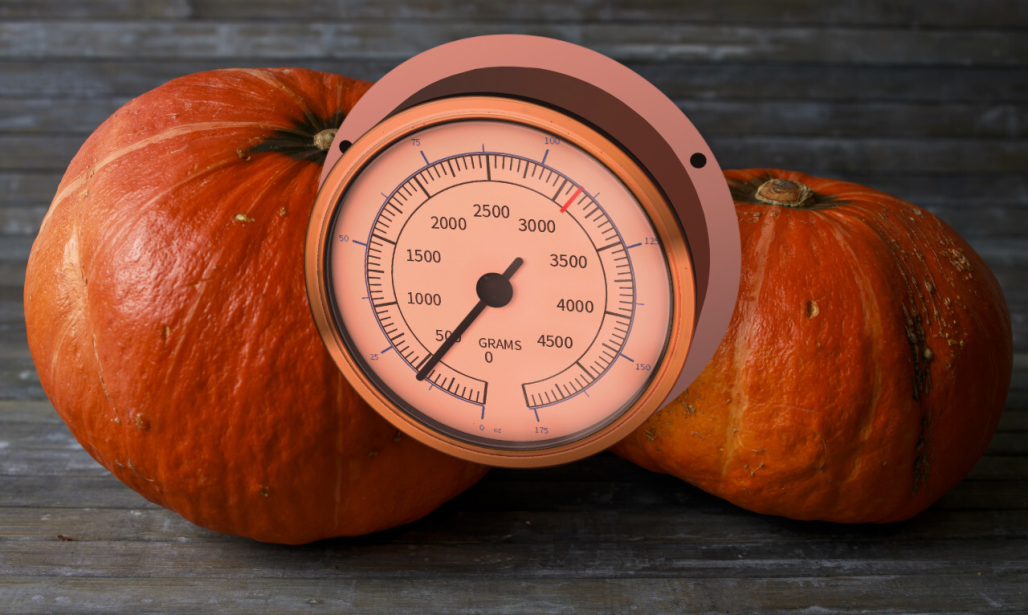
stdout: 450 (g)
